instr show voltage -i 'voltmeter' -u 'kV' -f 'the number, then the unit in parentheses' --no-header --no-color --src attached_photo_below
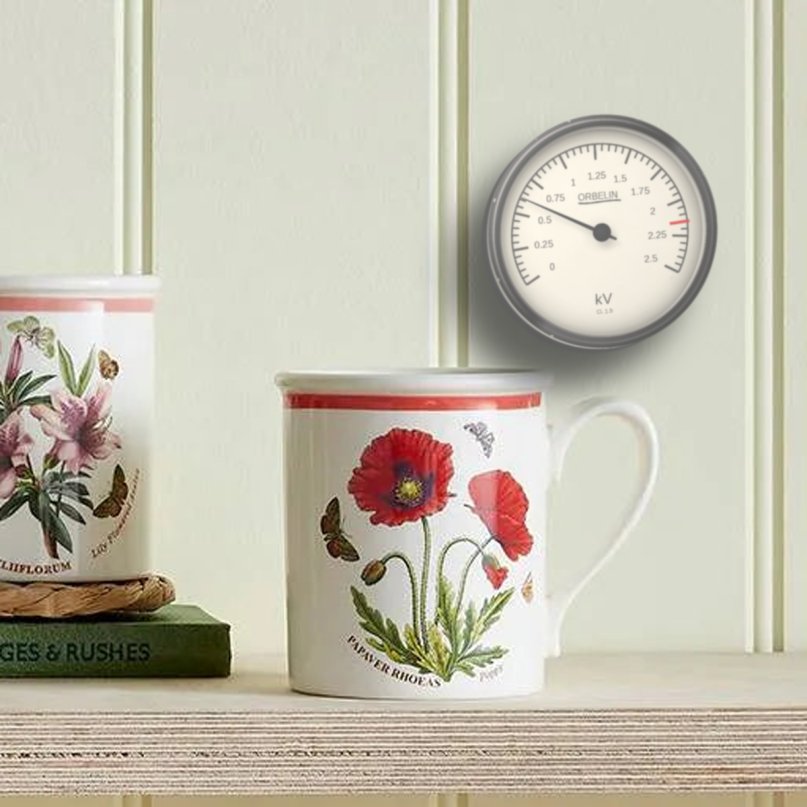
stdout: 0.6 (kV)
